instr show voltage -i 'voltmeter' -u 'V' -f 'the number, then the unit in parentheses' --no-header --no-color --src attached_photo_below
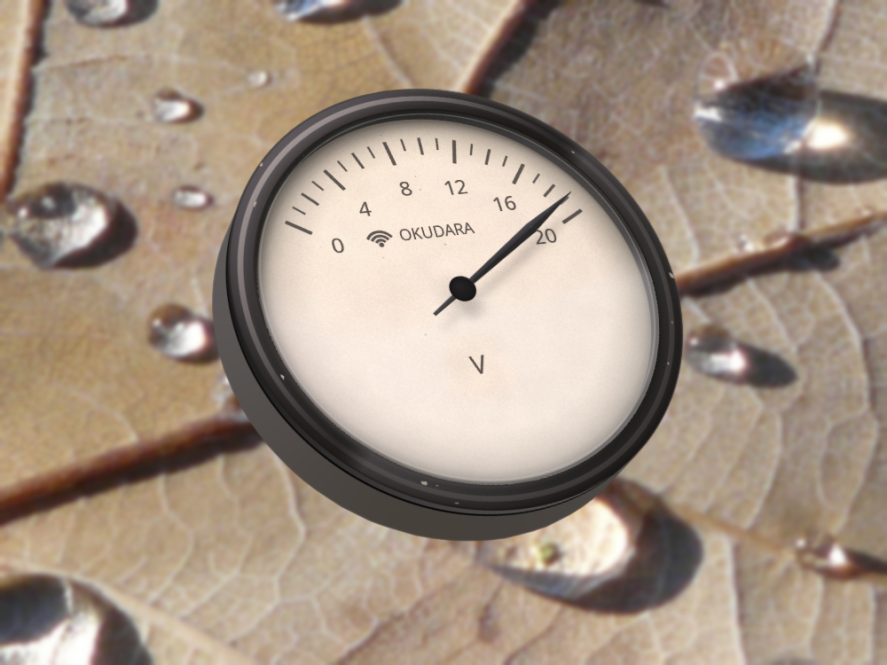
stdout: 19 (V)
